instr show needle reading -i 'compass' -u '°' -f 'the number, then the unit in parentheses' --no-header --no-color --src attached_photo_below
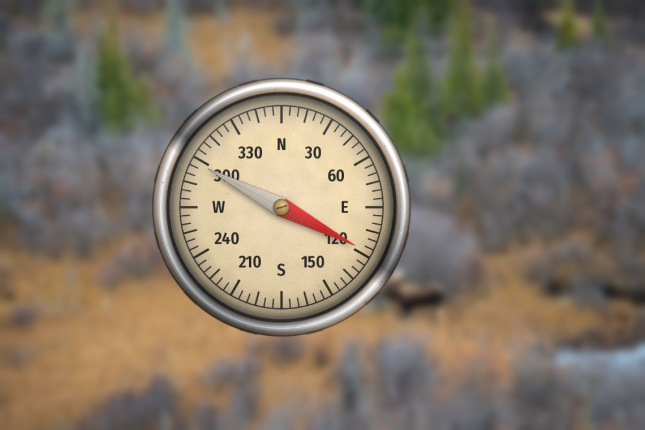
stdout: 117.5 (°)
